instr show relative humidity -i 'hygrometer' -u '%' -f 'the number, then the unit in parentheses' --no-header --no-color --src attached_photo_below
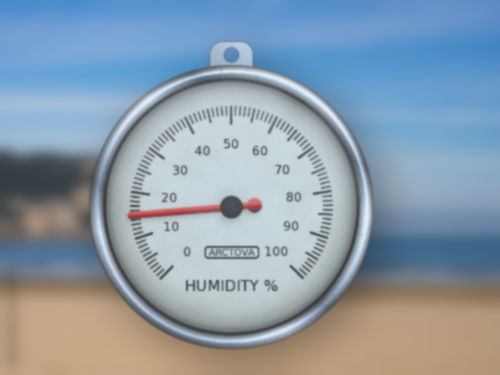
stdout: 15 (%)
